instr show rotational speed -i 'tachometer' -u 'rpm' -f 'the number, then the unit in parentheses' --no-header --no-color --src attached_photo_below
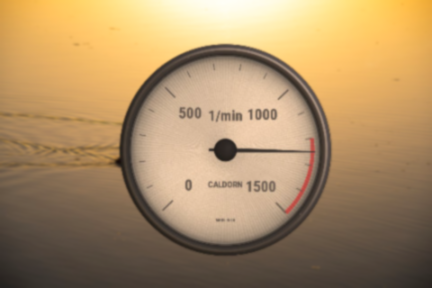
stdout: 1250 (rpm)
